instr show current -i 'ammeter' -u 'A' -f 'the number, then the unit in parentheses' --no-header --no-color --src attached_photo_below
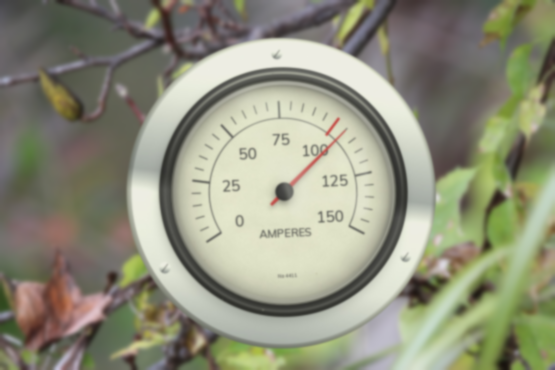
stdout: 105 (A)
